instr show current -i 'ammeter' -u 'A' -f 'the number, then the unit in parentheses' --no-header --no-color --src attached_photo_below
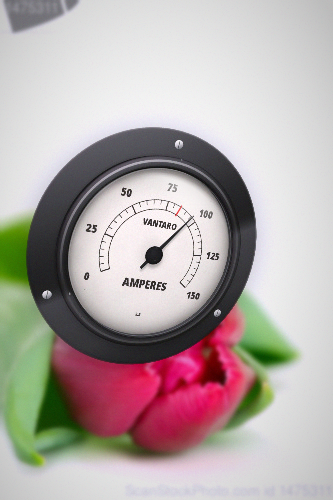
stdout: 95 (A)
